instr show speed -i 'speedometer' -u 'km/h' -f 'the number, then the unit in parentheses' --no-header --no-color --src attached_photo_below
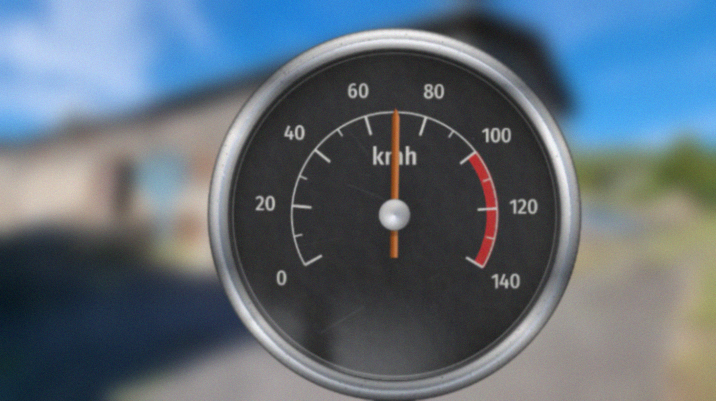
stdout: 70 (km/h)
